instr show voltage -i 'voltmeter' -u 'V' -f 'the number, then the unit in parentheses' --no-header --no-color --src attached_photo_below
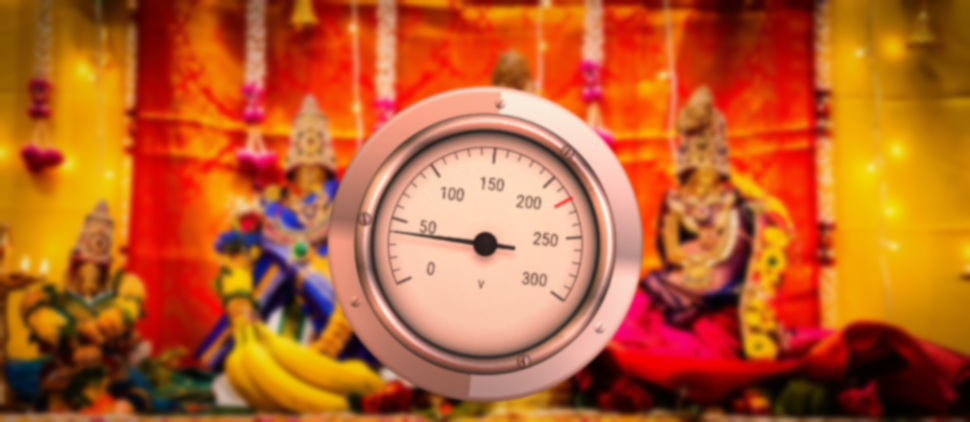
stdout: 40 (V)
